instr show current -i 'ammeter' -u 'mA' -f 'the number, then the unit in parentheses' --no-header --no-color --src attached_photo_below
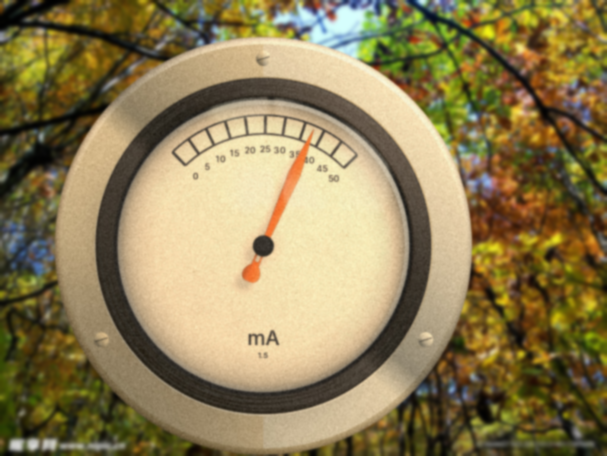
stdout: 37.5 (mA)
